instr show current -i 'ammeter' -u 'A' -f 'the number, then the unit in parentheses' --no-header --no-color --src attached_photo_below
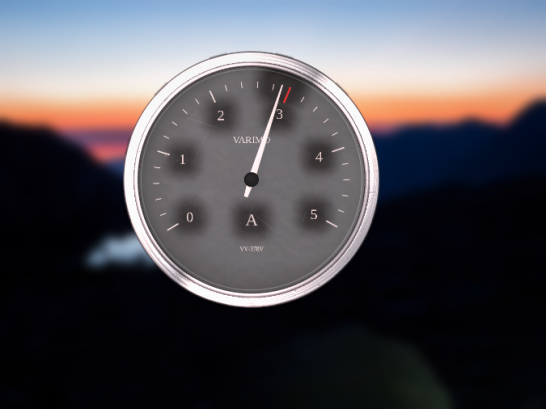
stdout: 2.9 (A)
